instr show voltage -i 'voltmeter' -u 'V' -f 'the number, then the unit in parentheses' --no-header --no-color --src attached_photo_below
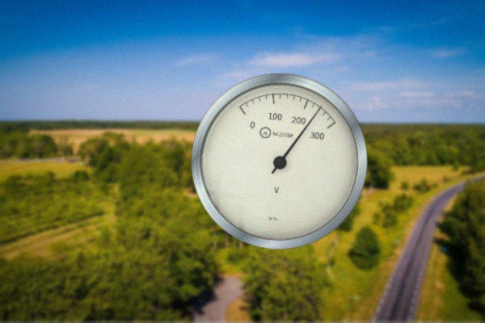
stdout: 240 (V)
